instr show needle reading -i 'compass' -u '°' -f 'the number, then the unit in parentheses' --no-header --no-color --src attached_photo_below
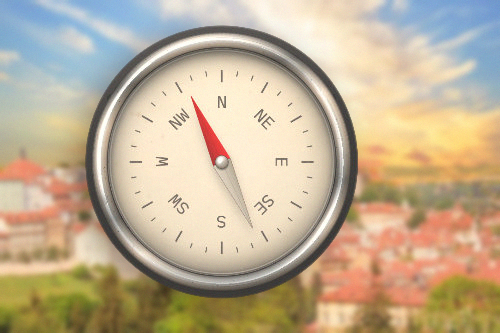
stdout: 335 (°)
